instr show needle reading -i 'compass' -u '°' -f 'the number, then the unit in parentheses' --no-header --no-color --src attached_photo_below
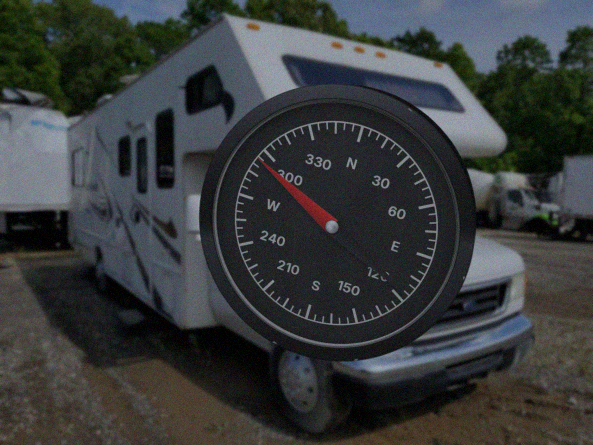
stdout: 295 (°)
